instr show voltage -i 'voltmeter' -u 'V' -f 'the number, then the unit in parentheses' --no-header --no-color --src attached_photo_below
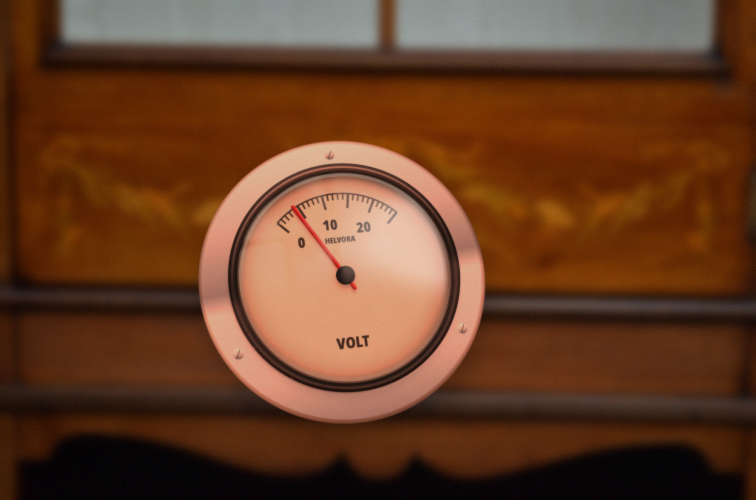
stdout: 4 (V)
